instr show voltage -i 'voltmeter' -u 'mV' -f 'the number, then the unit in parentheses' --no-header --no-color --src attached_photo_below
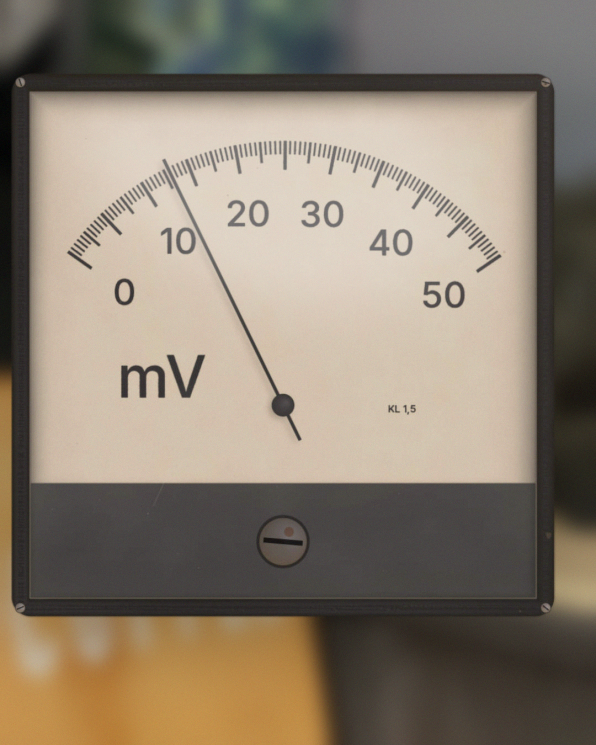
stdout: 13 (mV)
